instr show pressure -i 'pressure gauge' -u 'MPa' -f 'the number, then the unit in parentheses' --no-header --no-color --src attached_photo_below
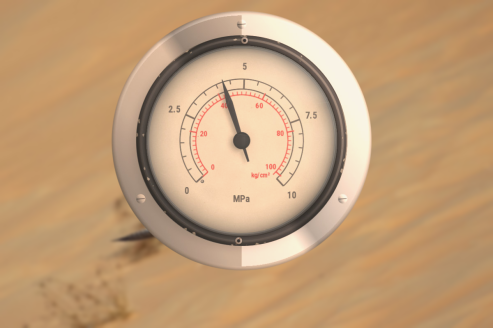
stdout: 4.25 (MPa)
